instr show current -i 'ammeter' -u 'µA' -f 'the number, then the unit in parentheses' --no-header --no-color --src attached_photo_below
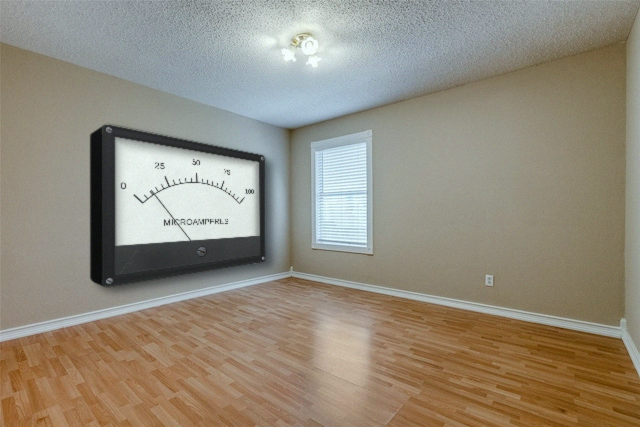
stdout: 10 (µA)
